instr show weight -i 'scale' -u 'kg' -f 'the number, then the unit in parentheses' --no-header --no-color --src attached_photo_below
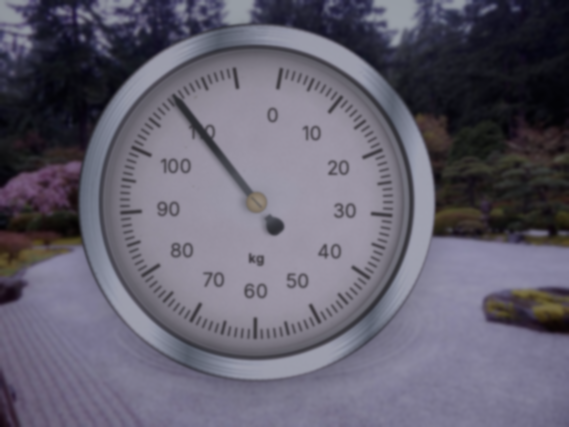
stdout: 110 (kg)
